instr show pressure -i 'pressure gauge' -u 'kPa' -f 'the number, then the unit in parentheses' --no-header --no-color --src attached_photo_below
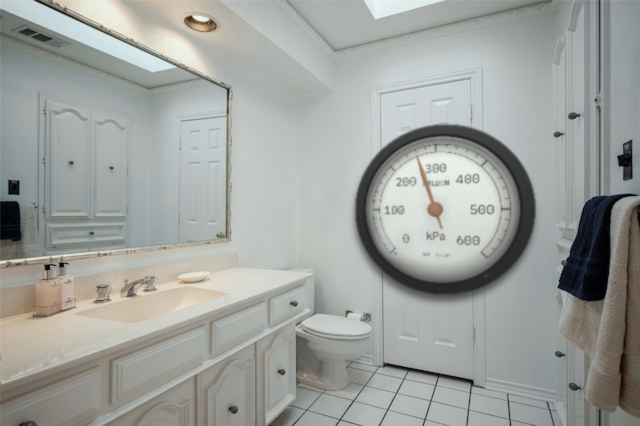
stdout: 260 (kPa)
